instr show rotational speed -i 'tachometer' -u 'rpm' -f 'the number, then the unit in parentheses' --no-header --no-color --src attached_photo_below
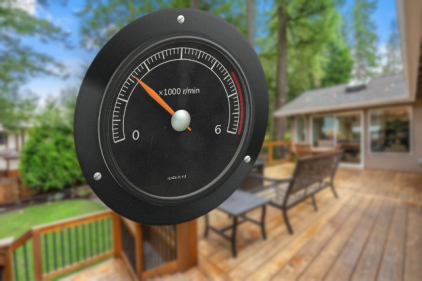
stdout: 1600 (rpm)
